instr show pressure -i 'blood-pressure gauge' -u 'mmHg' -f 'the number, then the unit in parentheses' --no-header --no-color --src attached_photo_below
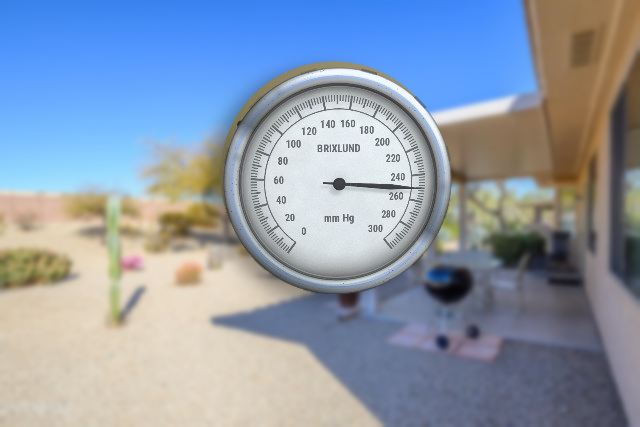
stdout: 250 (mmHg)
